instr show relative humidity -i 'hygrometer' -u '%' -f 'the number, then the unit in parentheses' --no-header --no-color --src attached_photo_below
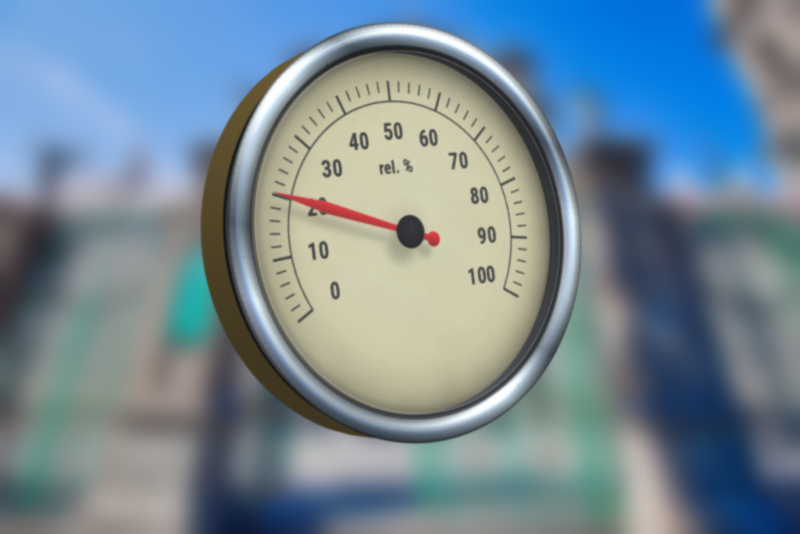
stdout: 20 (%)
